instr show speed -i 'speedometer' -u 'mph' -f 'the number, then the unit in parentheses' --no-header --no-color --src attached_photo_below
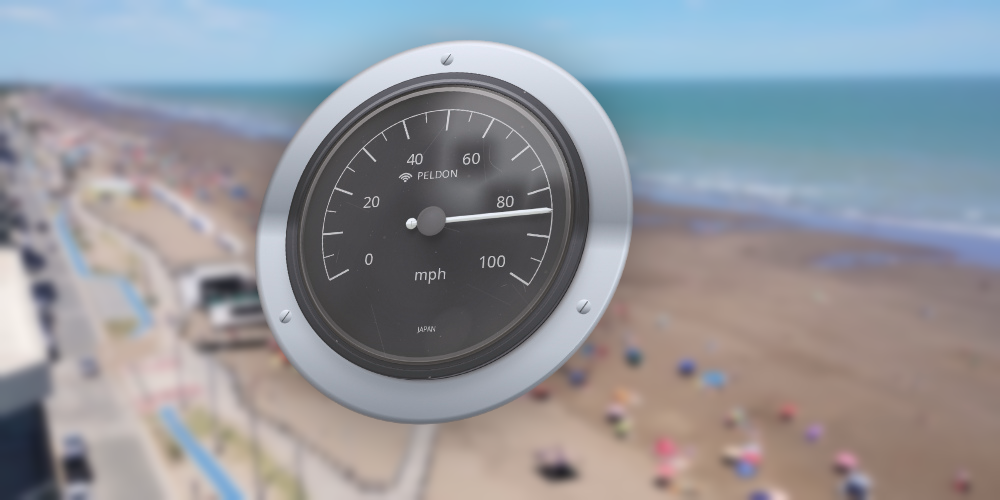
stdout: 85 (mph)
